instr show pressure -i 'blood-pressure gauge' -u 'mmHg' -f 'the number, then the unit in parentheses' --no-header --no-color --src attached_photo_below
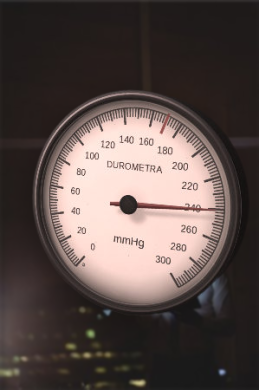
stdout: 240 (mmHg)
